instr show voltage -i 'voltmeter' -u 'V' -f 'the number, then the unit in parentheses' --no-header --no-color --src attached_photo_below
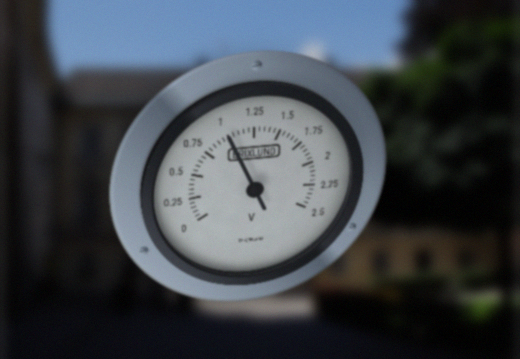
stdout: 1 (V)
